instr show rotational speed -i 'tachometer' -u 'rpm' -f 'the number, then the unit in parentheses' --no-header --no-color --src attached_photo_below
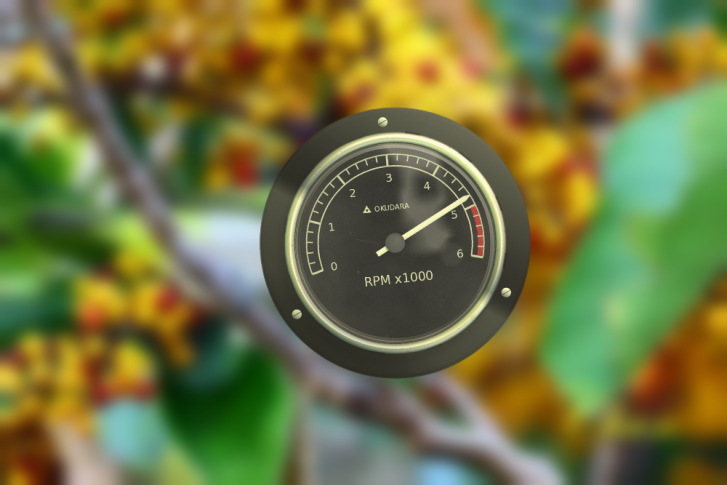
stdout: 4800 (rpm)
